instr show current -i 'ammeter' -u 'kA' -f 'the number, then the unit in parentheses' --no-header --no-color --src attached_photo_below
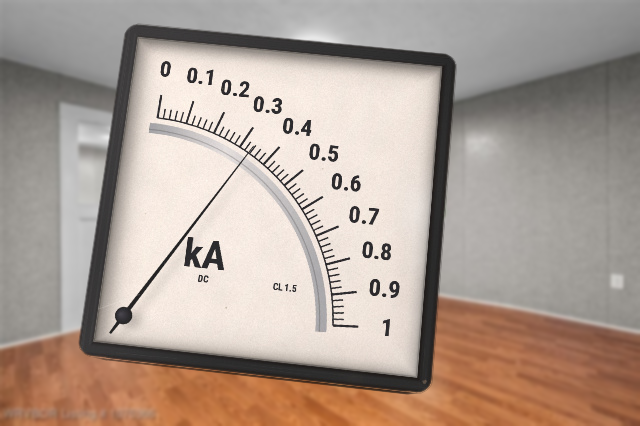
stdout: 0.34 (kA)
